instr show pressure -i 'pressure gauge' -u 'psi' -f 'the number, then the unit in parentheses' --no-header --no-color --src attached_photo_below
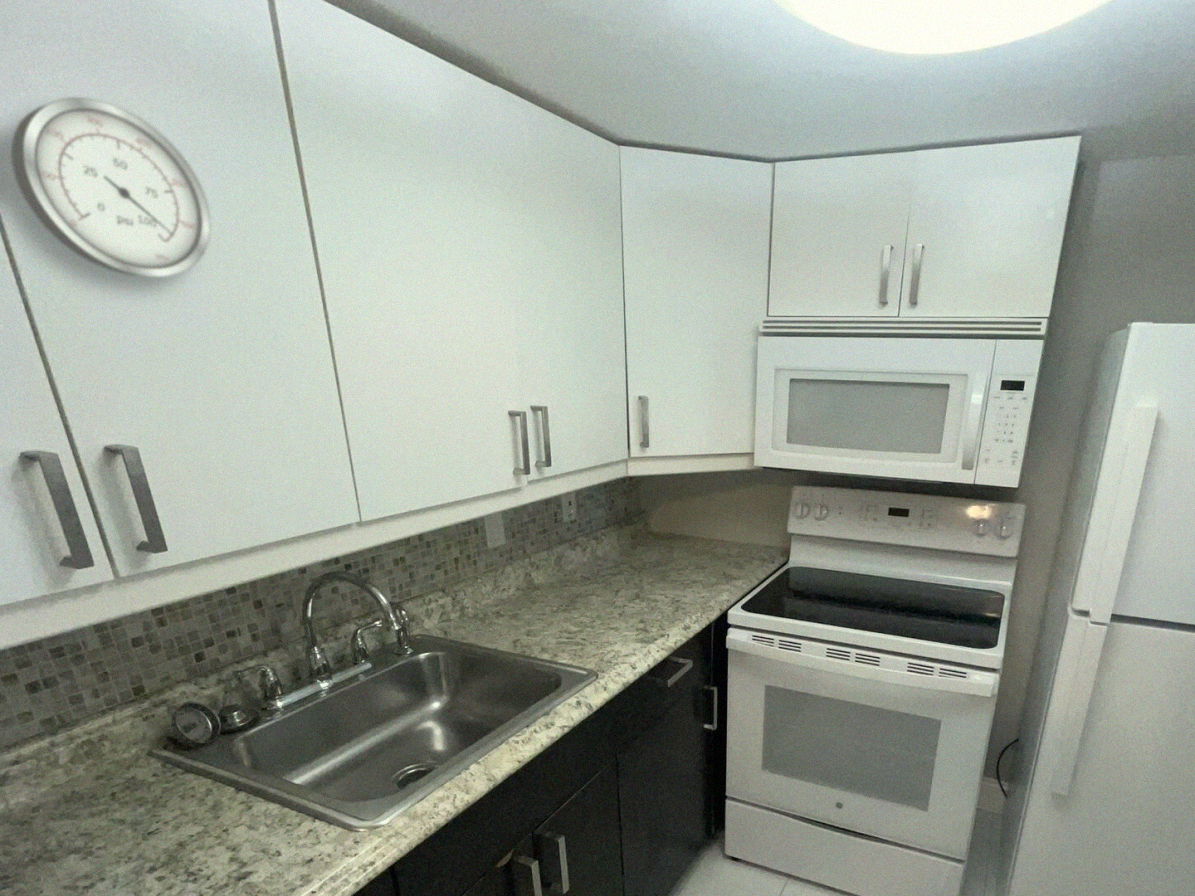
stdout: 95 (psi)
